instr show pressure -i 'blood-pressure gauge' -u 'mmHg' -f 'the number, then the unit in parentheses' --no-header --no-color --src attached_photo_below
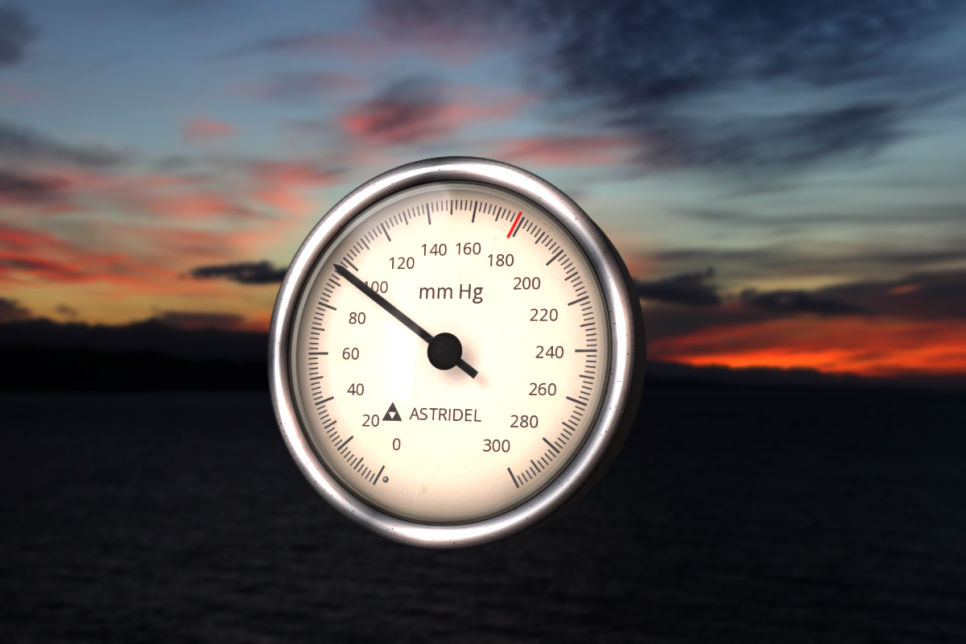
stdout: 96 (mmHg)
